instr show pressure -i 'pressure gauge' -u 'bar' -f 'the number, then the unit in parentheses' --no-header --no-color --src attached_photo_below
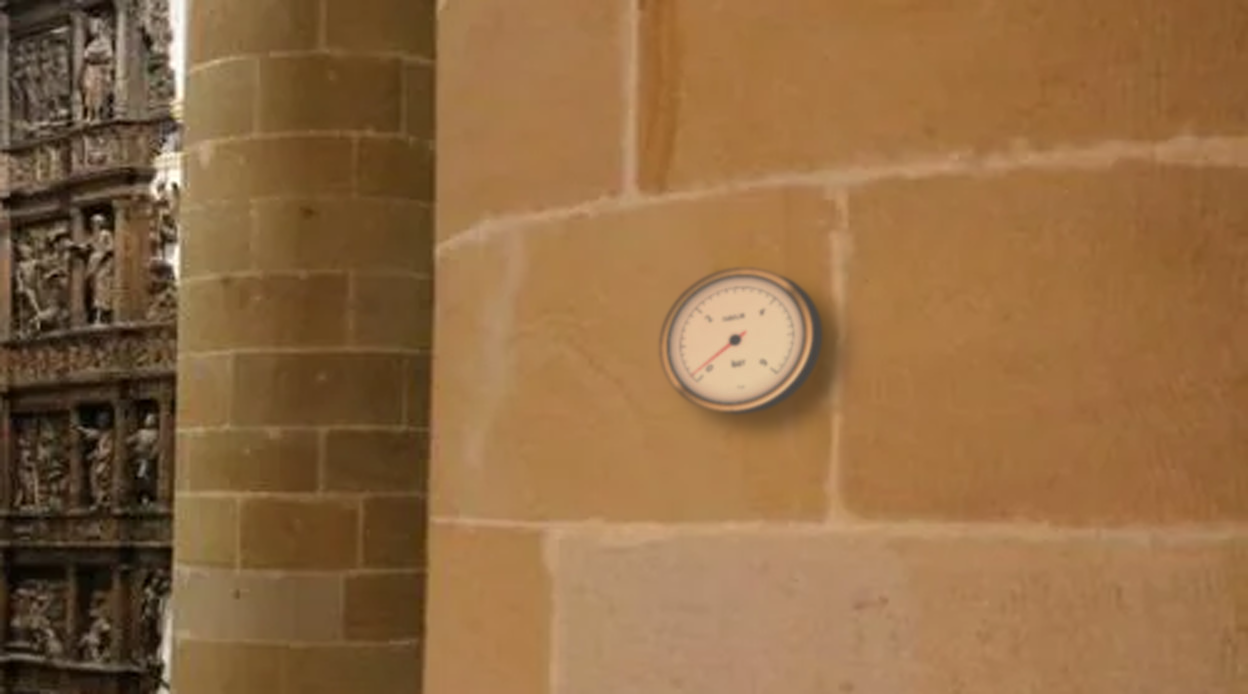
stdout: 0.2 (bar)
